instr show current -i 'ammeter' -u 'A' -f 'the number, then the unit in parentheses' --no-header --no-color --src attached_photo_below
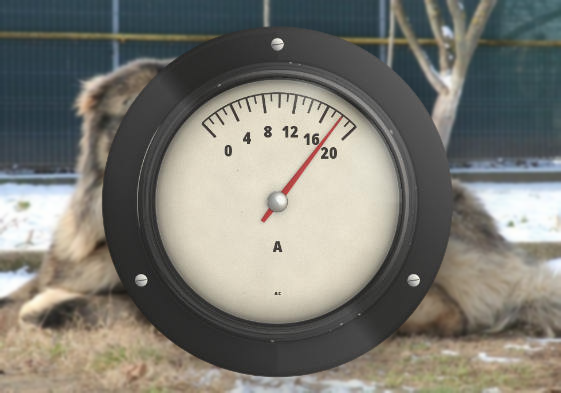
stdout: 18 (A)
